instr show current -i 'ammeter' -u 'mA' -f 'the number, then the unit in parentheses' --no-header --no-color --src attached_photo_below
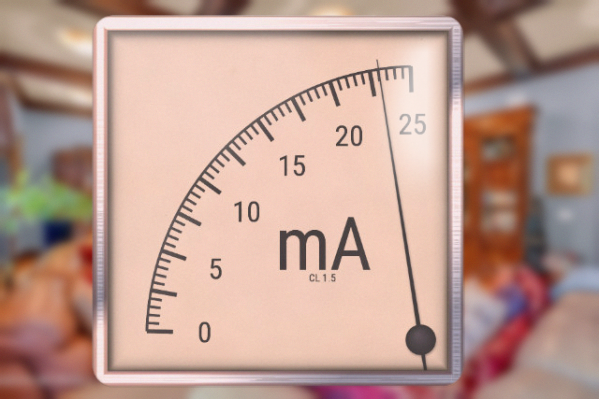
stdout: 23 (mA)
